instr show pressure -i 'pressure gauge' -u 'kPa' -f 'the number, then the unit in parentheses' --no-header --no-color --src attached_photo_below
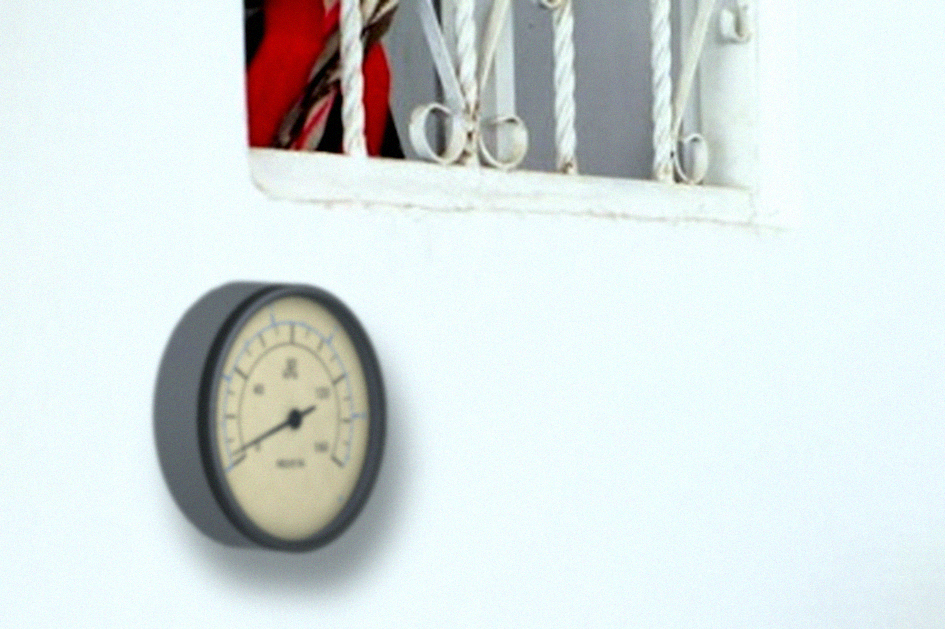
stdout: 5 (kPa)
